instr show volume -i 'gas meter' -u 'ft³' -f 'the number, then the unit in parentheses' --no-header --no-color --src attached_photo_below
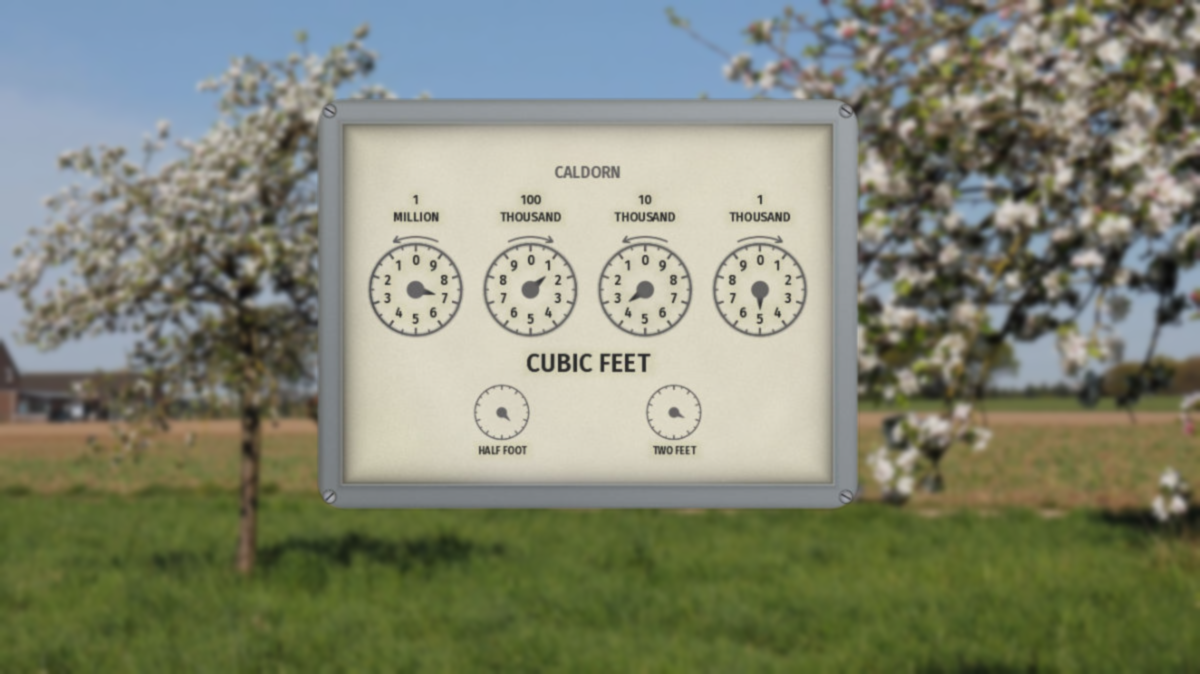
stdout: 713500 (ft³)
